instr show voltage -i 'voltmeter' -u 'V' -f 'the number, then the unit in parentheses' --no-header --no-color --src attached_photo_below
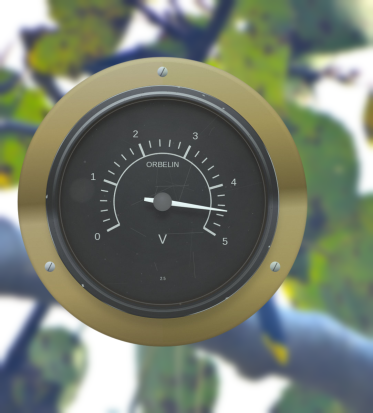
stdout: 4.5 (V)
